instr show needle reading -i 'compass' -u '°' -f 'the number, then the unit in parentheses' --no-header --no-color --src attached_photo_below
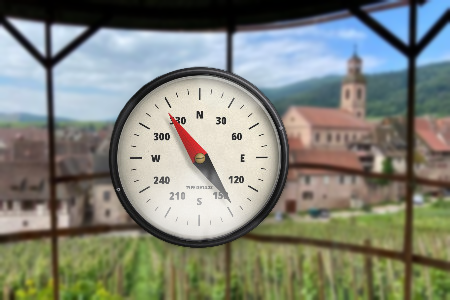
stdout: 325 (°)
